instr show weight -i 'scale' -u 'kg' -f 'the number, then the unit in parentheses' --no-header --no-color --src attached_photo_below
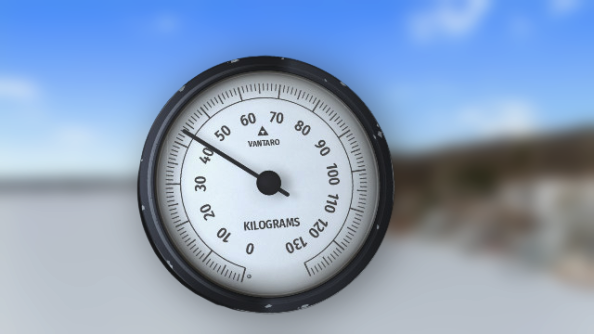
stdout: 43 (kg)
